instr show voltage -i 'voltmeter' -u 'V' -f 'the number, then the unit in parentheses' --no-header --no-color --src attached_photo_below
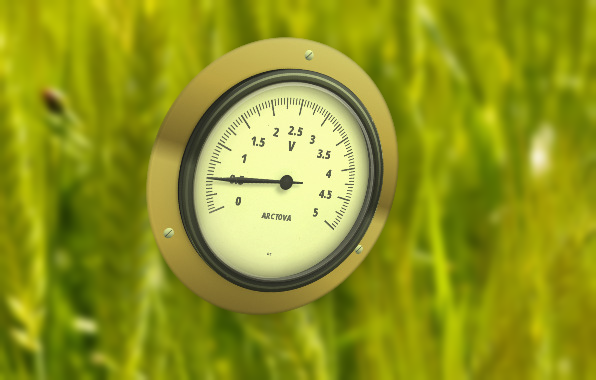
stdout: 0.5 (V)
